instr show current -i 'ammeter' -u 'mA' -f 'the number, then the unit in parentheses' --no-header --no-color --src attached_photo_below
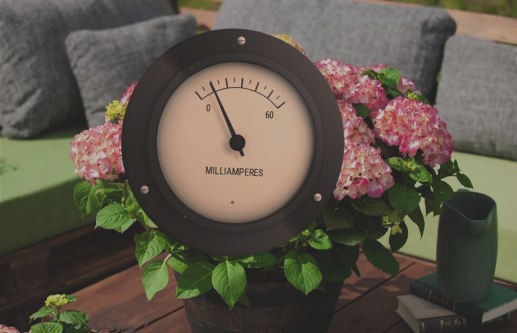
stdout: 10 (mA)
